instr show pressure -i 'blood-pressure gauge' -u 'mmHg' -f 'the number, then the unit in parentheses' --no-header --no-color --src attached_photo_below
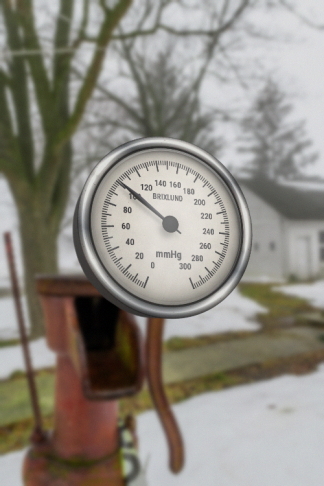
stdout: 100 (mmHg)
